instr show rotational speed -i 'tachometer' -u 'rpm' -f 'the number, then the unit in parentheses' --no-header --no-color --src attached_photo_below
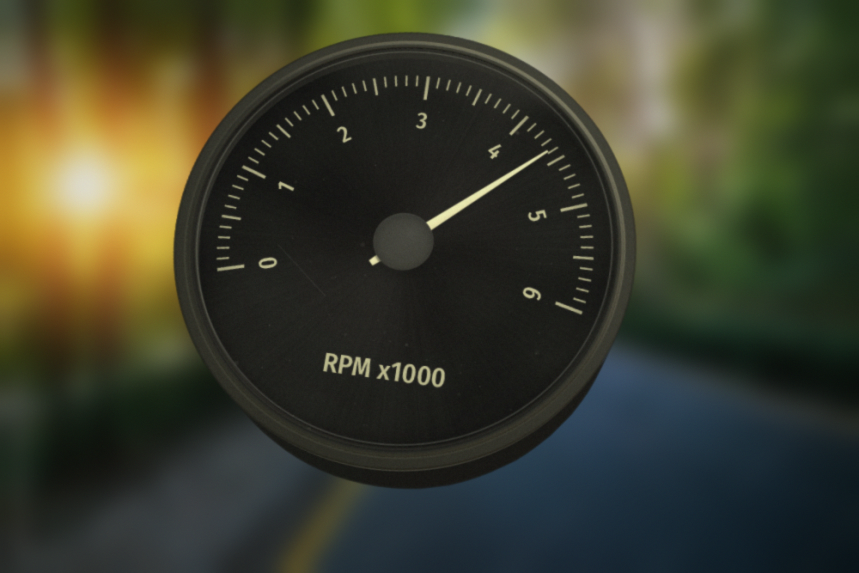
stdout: 4400 (rpm)
